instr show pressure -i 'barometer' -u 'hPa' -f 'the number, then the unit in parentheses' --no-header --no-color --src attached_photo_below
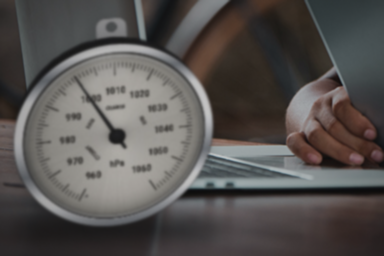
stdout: 1000 (hPa)
